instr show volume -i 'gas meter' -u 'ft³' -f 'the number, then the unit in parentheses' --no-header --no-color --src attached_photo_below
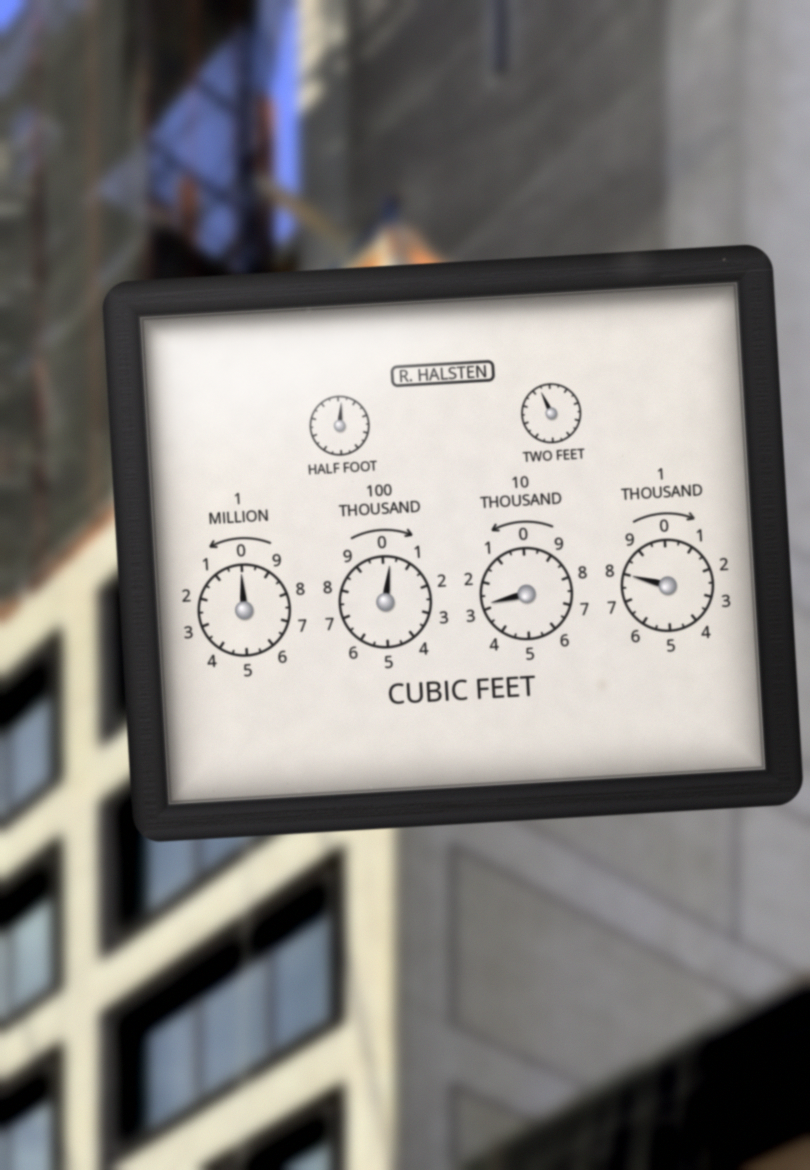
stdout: 2800 (ft³)
